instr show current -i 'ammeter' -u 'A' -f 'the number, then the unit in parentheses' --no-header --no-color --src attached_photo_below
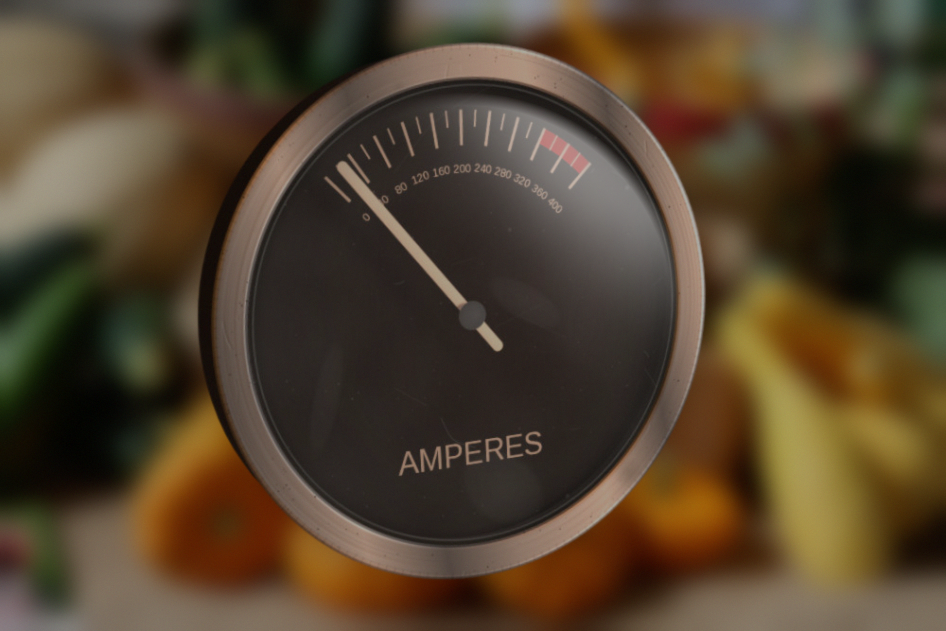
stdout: 20 (A)
